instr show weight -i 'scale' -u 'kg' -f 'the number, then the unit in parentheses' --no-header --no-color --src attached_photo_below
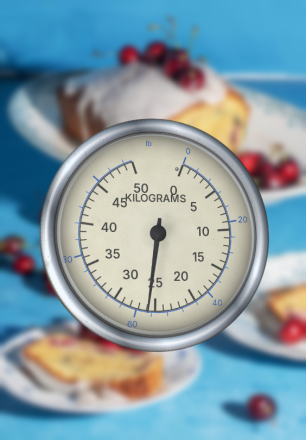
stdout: 26 (kg)
